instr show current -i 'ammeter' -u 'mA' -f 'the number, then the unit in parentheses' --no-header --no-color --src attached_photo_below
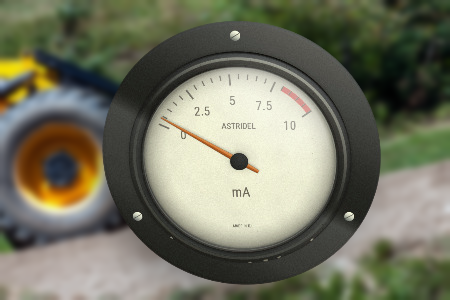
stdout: 0.5 (mA)
